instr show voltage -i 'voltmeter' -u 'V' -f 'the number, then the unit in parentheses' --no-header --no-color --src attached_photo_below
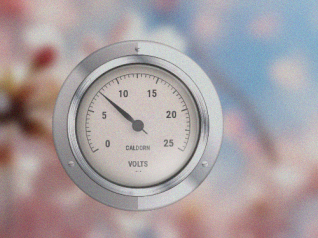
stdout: 7.5 (V)
